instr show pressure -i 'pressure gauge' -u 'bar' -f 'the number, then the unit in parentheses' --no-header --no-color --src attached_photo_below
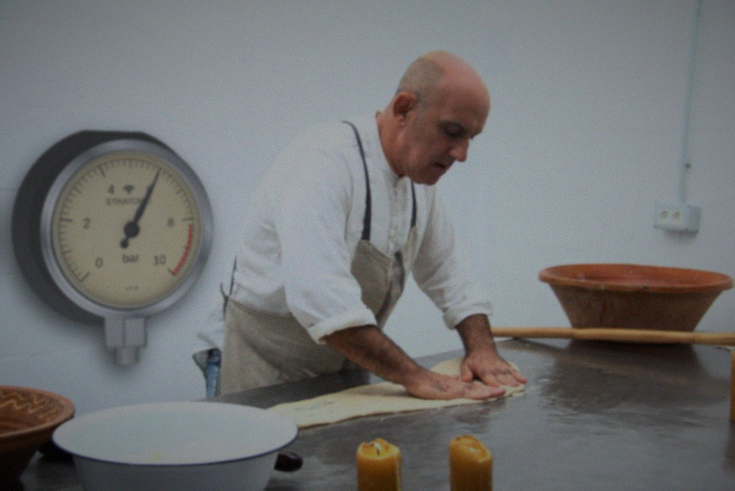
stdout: 6 (bar)
